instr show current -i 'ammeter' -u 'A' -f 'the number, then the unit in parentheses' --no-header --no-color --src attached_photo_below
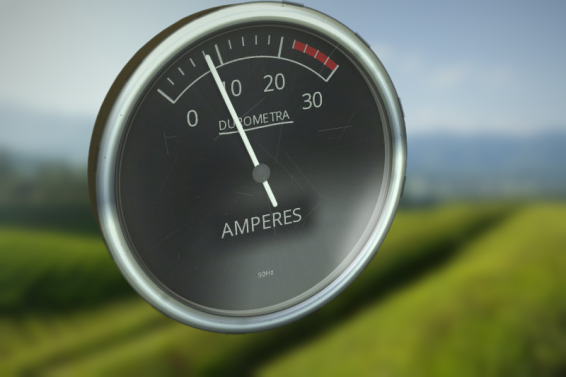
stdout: 8 (A)
